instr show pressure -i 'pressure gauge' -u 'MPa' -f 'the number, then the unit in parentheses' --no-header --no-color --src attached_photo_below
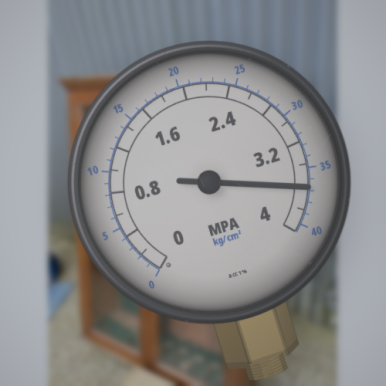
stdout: 3.6 (MPa)
